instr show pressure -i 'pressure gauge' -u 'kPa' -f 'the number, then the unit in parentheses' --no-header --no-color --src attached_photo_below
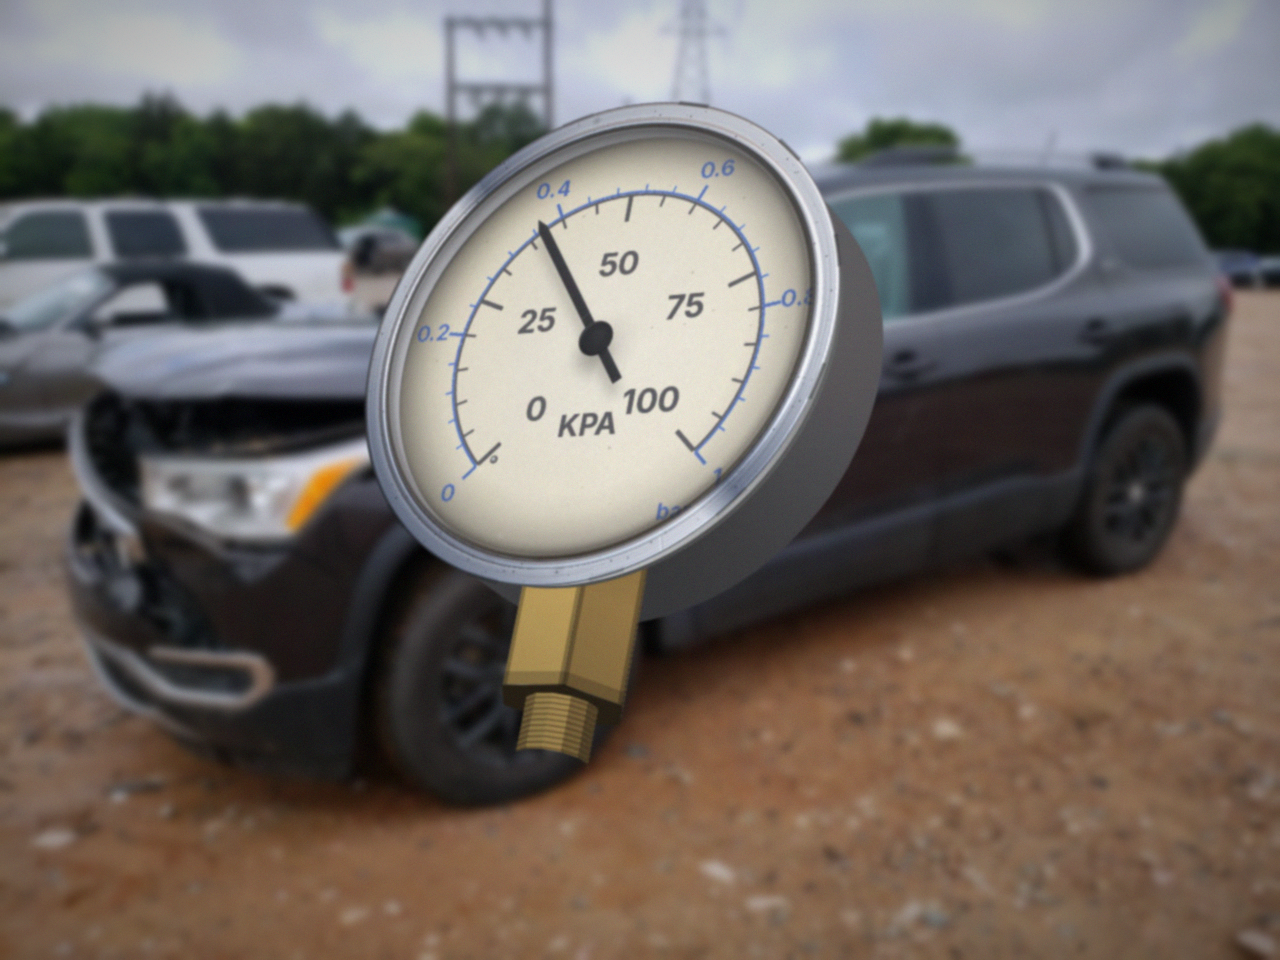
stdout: 37.5 (kPa)
